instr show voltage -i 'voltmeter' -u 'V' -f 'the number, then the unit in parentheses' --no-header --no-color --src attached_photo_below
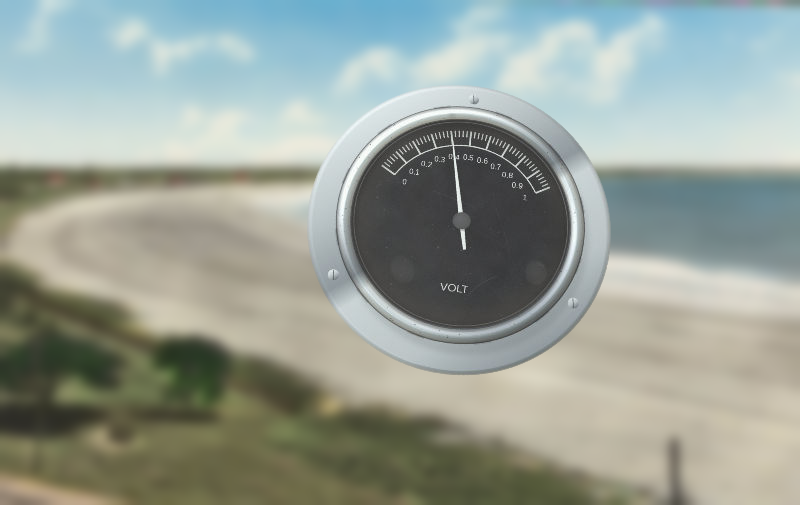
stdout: 0.4 (V)
